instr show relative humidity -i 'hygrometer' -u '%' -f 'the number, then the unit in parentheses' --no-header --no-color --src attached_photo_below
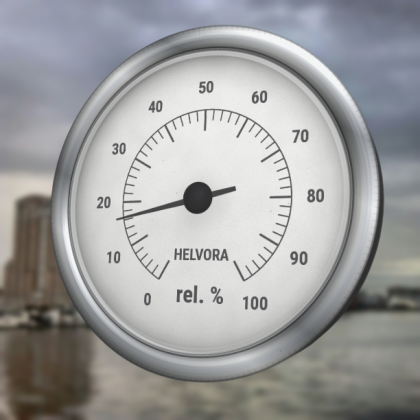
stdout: 16 (%)
